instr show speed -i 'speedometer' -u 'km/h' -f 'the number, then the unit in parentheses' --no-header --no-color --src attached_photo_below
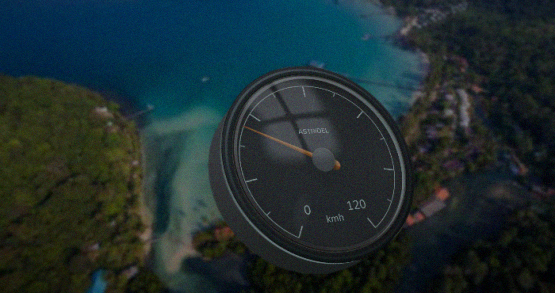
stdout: 35 (km/h)
